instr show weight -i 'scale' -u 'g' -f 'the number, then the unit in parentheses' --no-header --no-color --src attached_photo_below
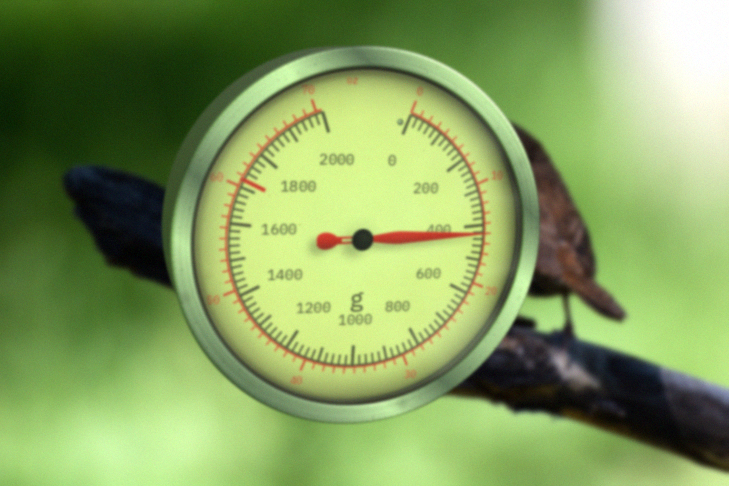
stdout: 420 (g)
